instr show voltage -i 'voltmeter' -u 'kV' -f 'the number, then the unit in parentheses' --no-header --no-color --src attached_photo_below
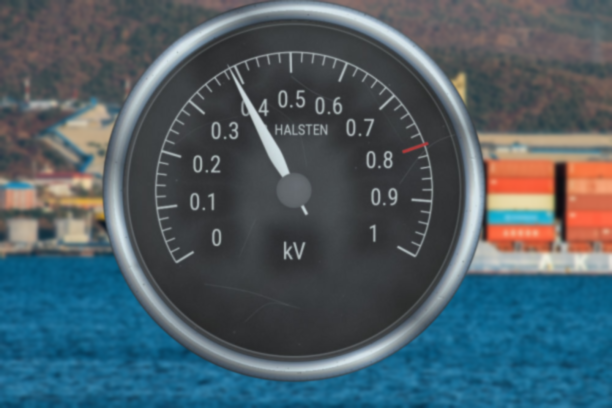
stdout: 0.39 (kV)
